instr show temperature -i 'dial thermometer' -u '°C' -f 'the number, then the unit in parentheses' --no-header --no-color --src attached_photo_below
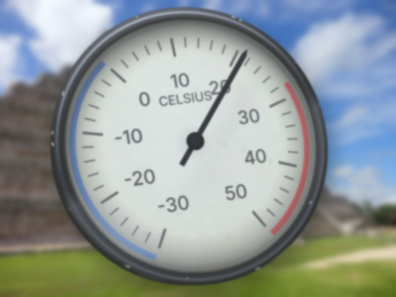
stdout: 21 (°C)
